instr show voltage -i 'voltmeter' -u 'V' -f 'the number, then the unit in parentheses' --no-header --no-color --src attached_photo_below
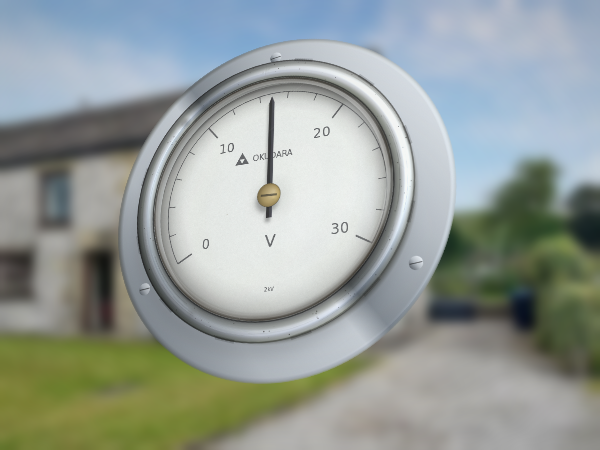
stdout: 15 (V)
